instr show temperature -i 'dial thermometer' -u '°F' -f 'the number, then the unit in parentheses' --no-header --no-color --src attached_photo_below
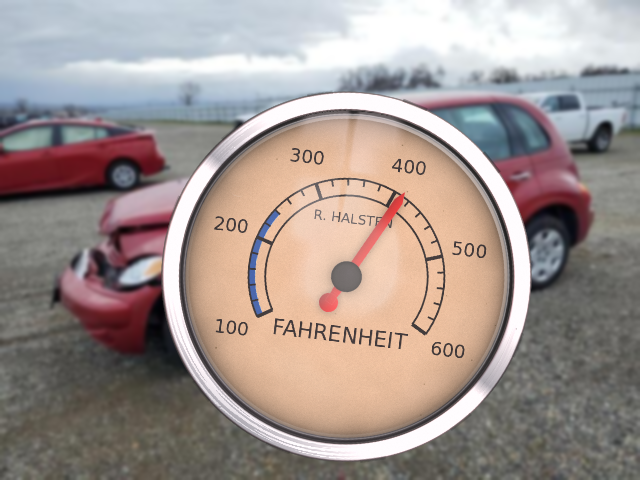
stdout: 410 (°F)
